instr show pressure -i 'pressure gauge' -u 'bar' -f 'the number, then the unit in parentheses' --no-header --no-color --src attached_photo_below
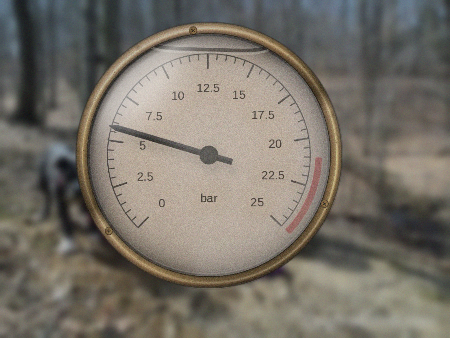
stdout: 5.75 (bar)
